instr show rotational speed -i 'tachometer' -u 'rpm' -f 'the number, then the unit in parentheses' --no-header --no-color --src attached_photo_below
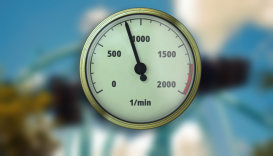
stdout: 850 (rpm)
